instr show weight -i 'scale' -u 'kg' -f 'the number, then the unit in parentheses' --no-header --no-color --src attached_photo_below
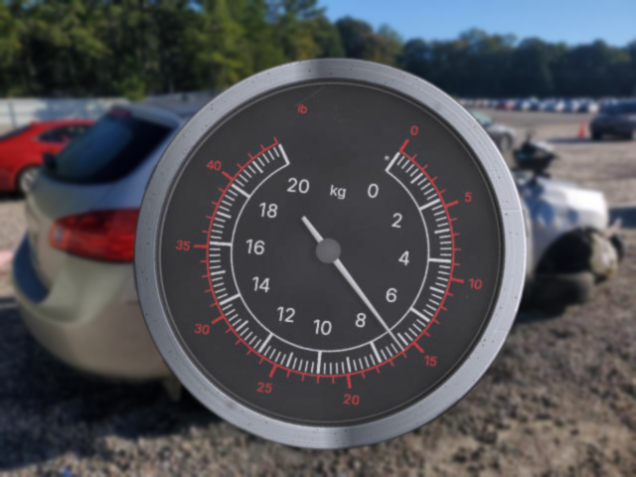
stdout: 7.2 (kg)
